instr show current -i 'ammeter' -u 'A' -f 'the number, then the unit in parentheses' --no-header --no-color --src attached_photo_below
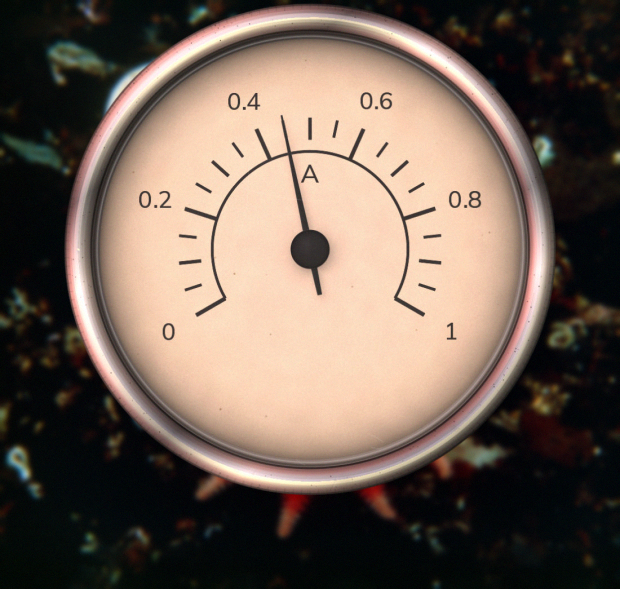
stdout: 0.45 (A)
